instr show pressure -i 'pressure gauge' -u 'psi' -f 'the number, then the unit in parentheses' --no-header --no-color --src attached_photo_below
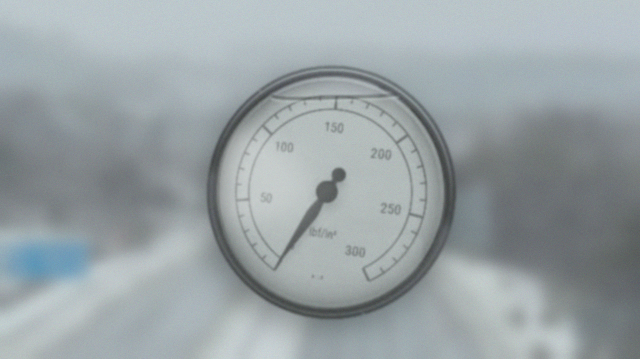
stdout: 0 (psi)
